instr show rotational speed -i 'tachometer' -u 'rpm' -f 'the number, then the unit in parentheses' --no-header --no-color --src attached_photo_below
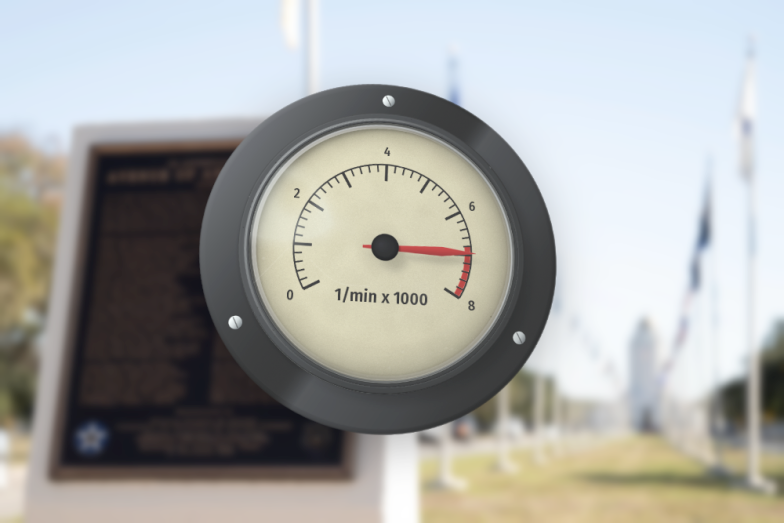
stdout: 7000 (rpm)
